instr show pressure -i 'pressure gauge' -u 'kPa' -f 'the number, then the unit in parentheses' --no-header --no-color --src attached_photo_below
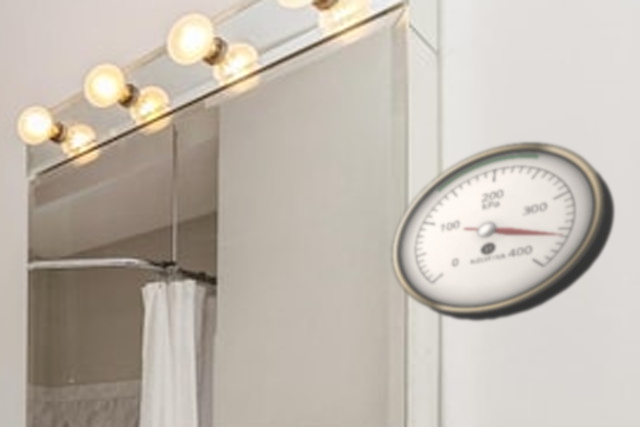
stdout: 360 (kPa)
